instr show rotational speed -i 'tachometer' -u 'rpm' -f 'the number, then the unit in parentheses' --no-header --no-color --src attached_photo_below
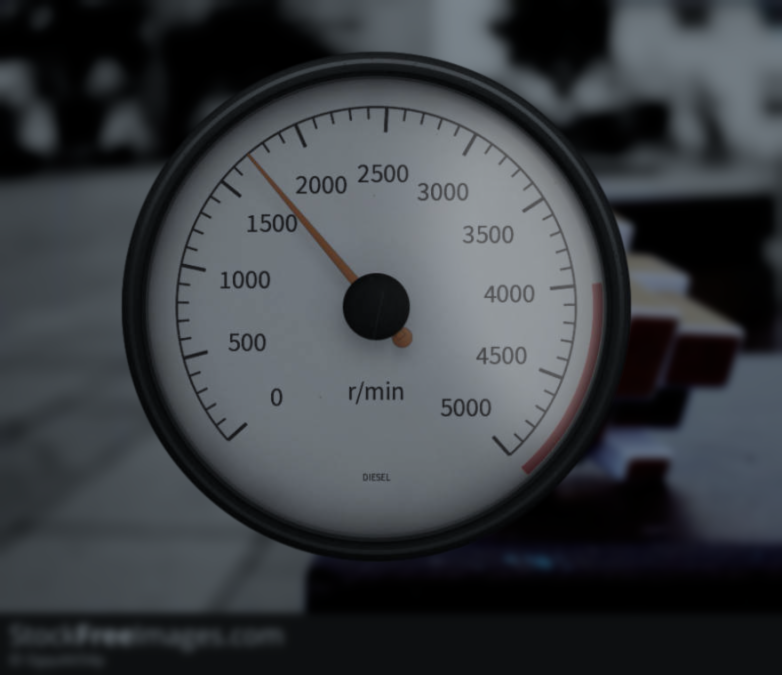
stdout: 1700 (rpm)
